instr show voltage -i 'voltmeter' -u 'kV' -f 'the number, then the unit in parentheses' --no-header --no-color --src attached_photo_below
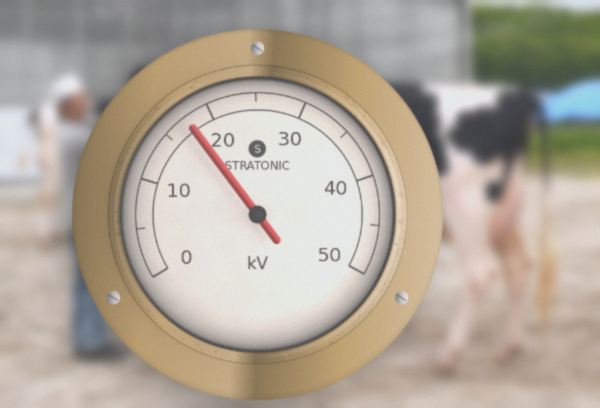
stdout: 17.5 (kV)
